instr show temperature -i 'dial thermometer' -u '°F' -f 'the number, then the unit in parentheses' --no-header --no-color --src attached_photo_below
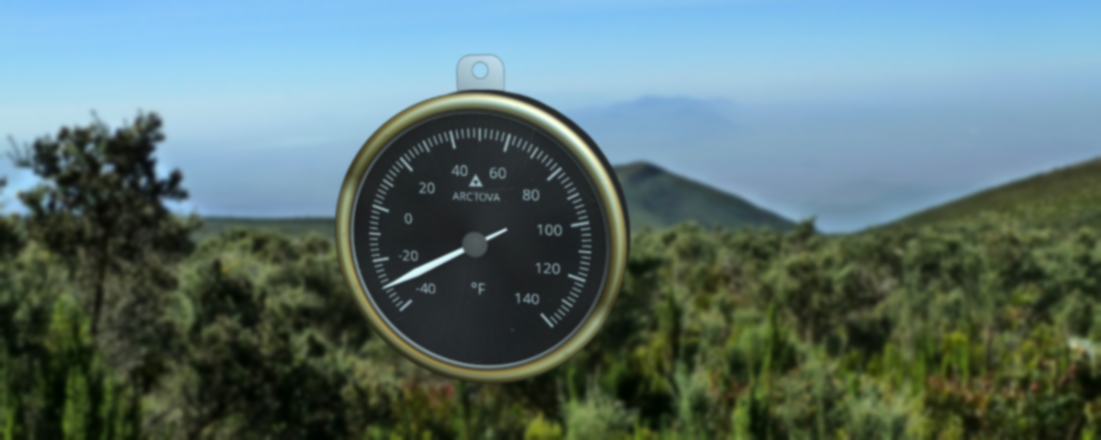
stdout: -30 (°F)
